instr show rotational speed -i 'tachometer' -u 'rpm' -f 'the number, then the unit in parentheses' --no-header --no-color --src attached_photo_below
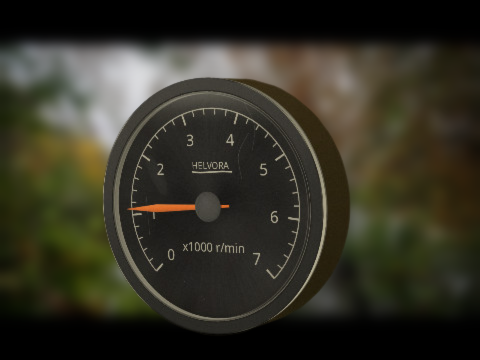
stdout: 1100 (rpm)
